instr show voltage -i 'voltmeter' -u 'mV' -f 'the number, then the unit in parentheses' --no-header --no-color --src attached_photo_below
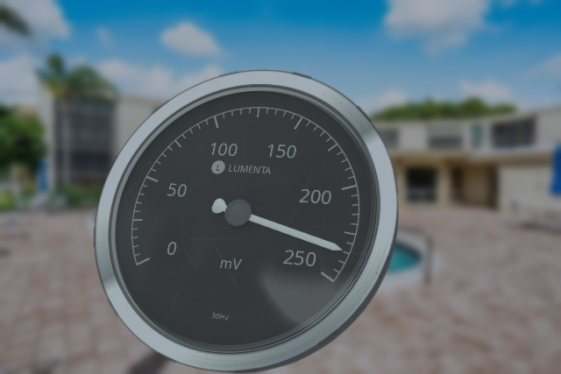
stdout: 235 (mV)
